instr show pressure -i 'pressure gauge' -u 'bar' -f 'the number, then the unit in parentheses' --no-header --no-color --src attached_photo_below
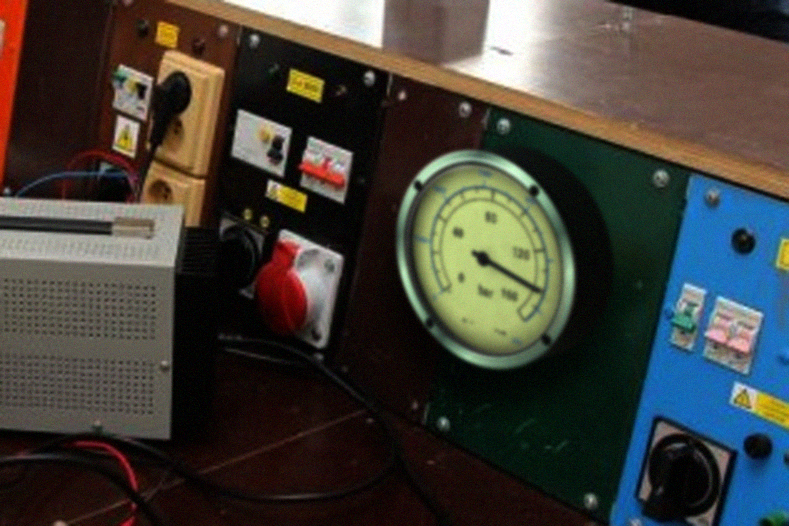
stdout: 140 (bar)
